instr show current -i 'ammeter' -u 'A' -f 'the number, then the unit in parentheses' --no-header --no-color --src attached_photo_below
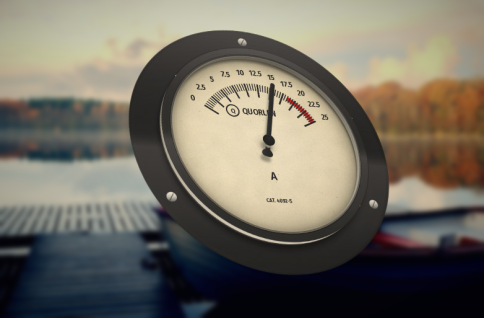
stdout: 15 (A)
